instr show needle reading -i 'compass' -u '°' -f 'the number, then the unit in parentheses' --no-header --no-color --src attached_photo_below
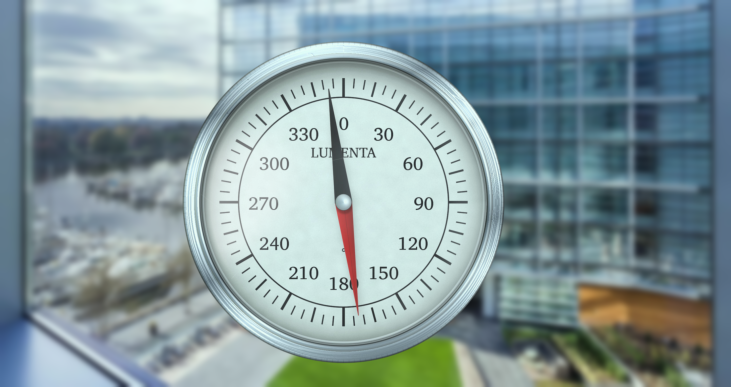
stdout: 172.5 (°)
